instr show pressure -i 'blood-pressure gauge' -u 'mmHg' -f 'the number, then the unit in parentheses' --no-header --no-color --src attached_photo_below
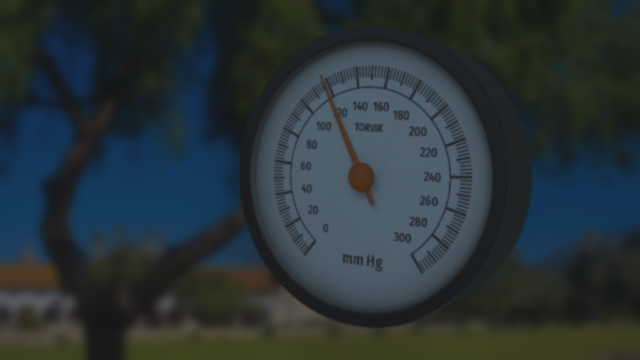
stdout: 120 (mmHg)
